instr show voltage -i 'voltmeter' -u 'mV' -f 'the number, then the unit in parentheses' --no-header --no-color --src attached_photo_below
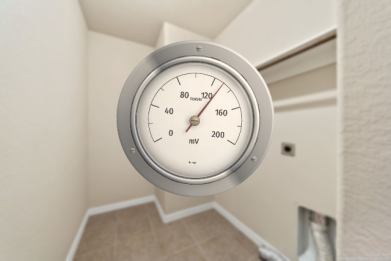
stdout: 130 (mV)
